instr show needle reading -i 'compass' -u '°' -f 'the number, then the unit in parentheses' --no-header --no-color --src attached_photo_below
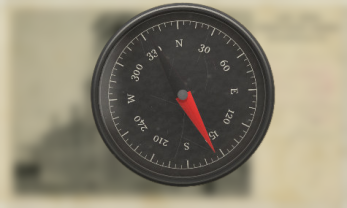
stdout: 155 (°)
